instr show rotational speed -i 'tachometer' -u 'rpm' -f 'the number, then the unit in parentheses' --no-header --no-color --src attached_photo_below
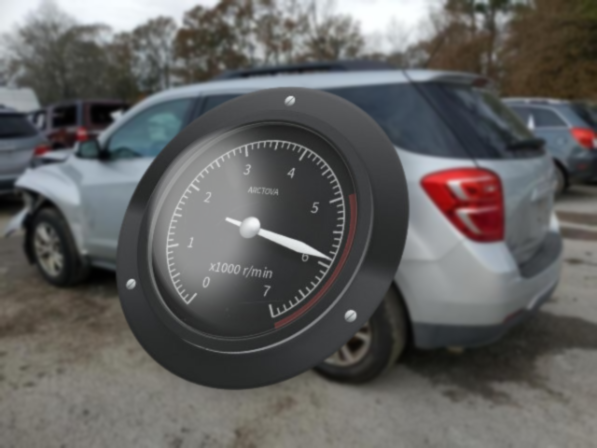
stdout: 5900 (rpm)
